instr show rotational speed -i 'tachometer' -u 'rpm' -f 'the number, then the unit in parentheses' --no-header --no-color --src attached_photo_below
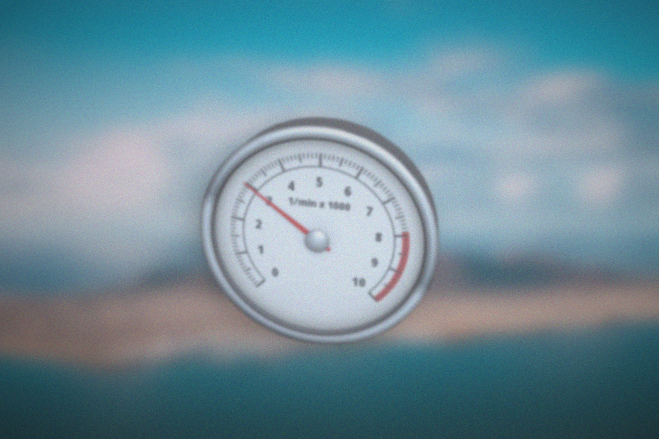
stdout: 3000 (rpm)
